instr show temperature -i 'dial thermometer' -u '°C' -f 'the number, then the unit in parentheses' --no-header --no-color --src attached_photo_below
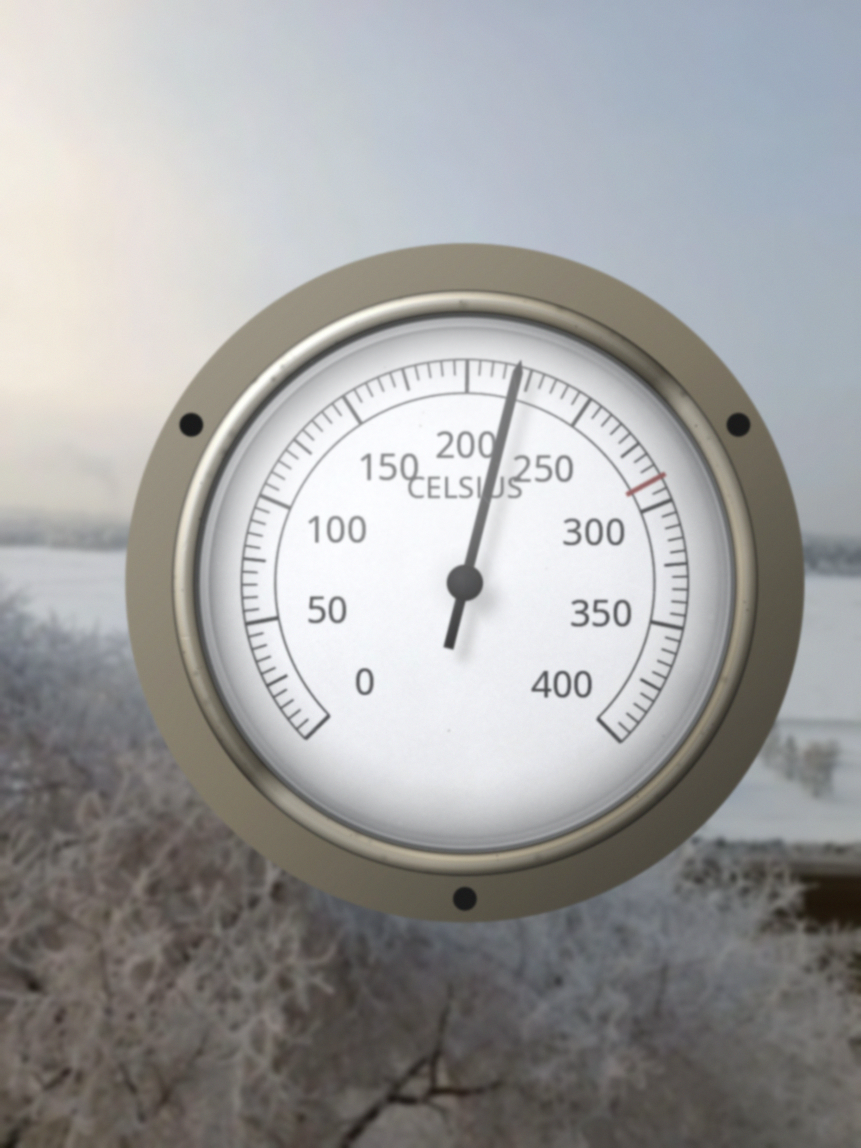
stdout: 220 (°C)
